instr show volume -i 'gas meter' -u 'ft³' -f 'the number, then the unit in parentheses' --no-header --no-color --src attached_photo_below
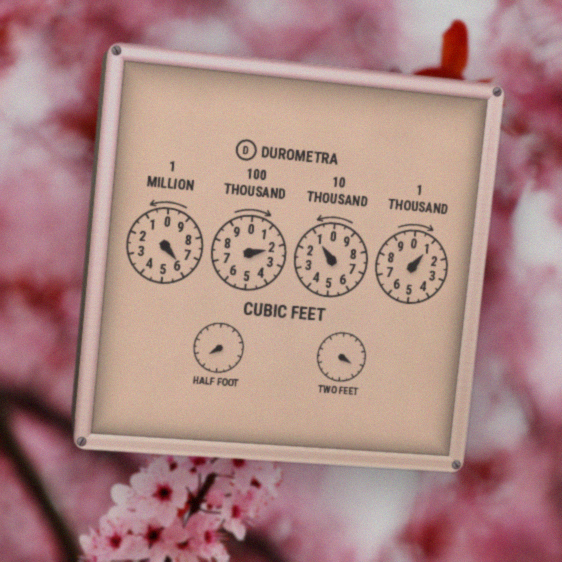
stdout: 621100 (ft³)
